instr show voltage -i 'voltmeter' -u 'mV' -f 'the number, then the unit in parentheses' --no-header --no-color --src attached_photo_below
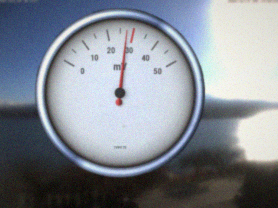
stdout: 27.5 (mV)
